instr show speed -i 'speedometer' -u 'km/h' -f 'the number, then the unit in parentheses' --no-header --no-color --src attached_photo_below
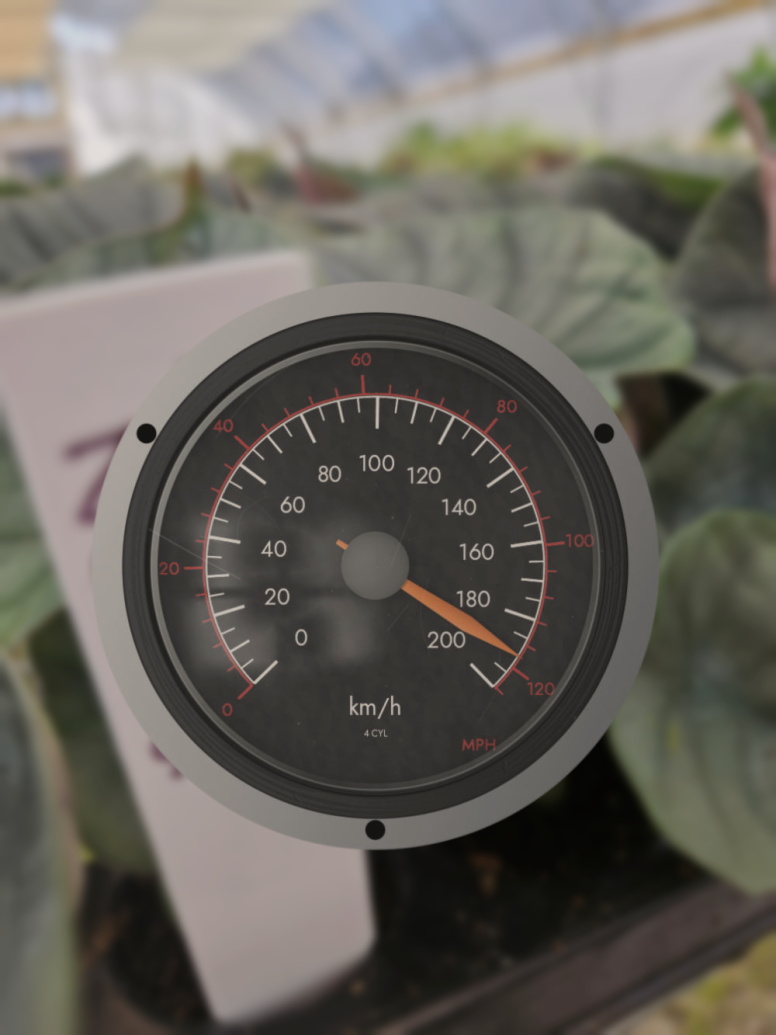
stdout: 190 (km/h)
